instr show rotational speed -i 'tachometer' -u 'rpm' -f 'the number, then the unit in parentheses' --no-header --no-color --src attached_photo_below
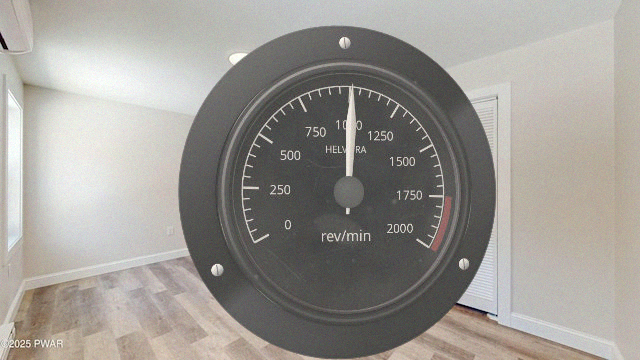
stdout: 1000 (rpm)
